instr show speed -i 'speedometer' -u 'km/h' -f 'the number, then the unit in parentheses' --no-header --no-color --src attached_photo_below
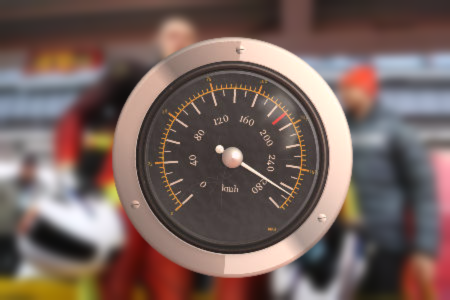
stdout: 265 (km/h)
